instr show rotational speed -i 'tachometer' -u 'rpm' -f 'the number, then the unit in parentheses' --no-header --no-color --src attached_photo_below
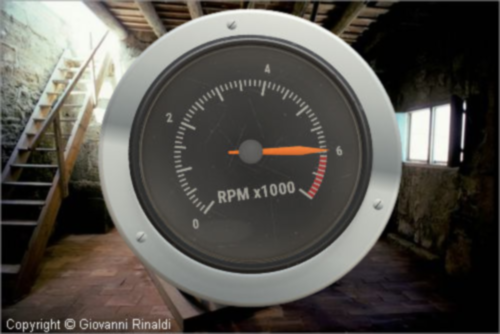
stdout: 6000 (rpm)
